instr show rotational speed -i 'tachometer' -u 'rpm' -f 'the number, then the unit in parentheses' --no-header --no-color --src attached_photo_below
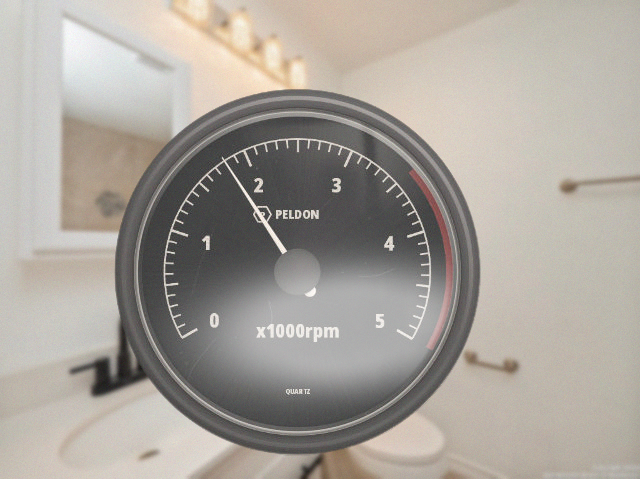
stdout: 1800 (rpm)
